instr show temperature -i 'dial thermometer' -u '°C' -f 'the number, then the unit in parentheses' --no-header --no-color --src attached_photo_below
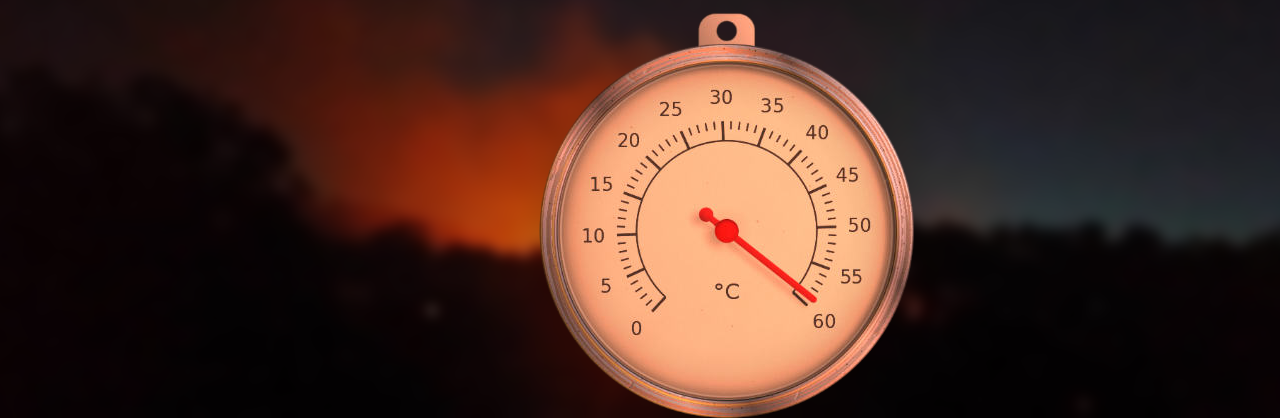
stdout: 59 (°C)
